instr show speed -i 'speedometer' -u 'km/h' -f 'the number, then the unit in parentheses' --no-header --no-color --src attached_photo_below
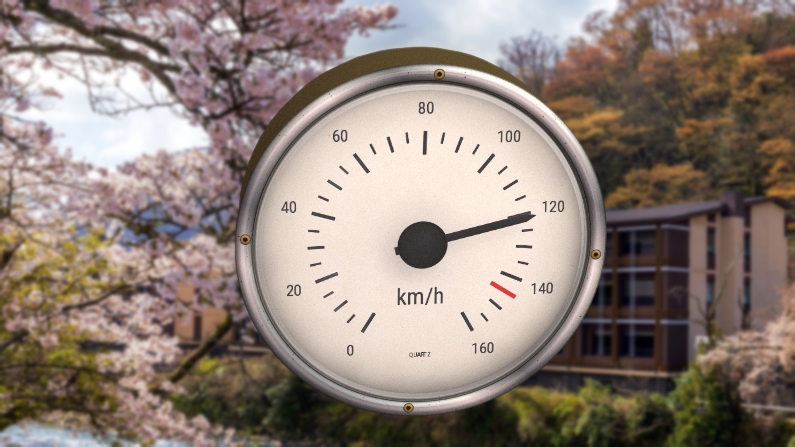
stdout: 120 (km/h)
